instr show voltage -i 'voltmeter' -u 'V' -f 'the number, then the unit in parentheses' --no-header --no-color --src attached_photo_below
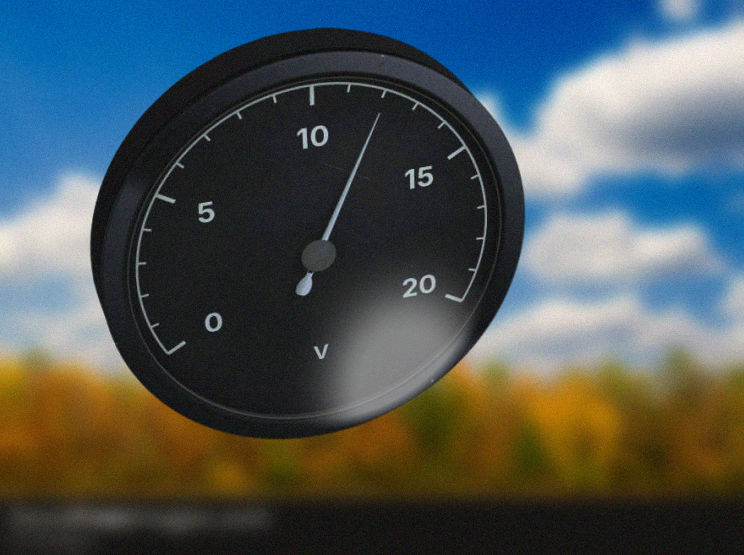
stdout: 12 (V)
